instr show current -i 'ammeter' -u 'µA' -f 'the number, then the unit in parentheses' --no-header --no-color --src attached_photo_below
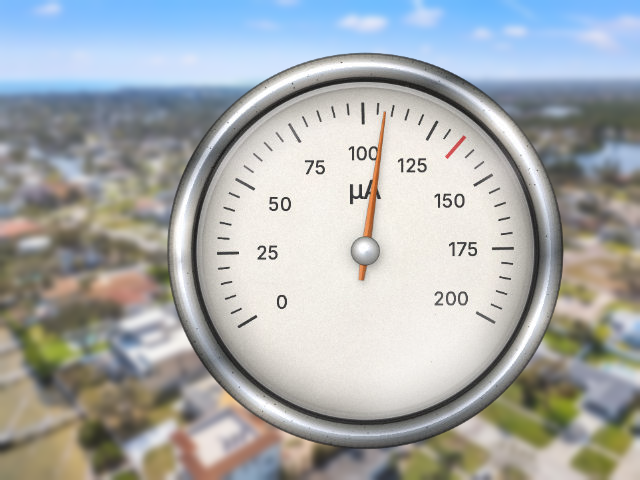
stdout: 107.5 (µA)
